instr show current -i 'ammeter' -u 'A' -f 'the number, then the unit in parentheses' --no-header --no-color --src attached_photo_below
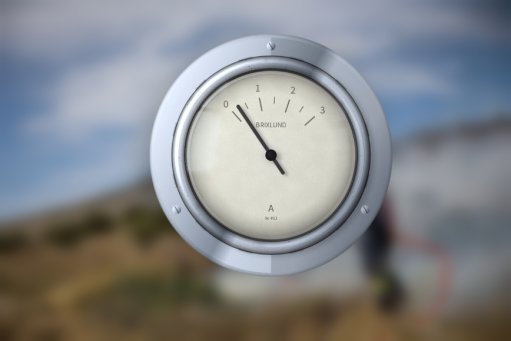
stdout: 0.25 (A)
